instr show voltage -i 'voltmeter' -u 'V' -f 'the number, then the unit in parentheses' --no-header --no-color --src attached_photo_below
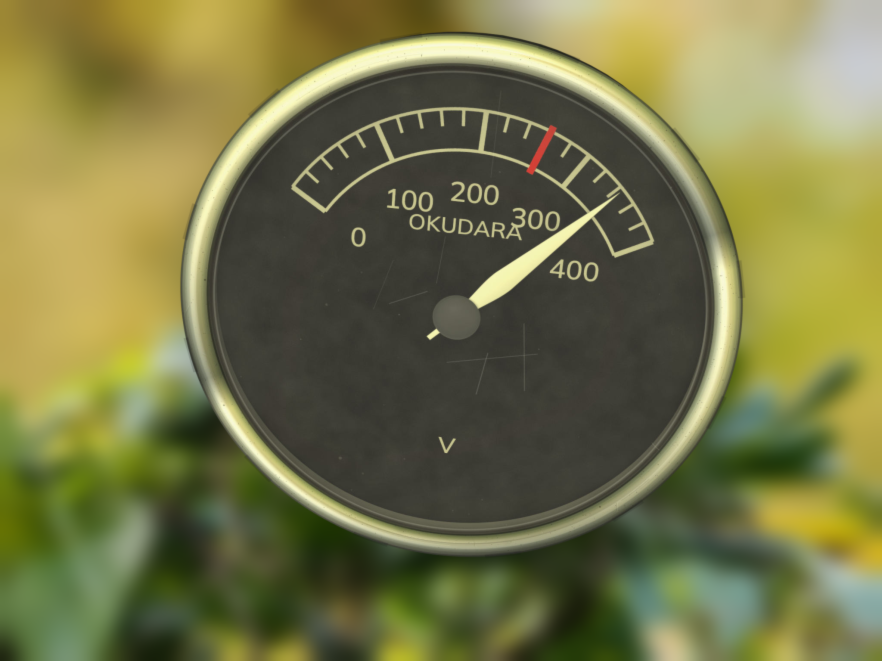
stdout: 340 (V)
